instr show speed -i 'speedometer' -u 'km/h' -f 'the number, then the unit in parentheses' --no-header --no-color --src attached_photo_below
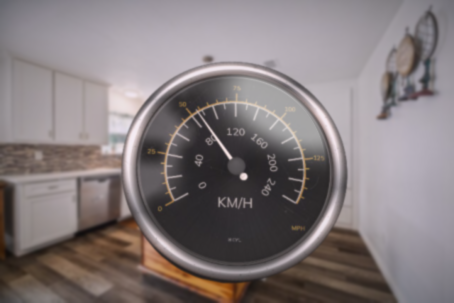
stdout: 85 (km/h)
